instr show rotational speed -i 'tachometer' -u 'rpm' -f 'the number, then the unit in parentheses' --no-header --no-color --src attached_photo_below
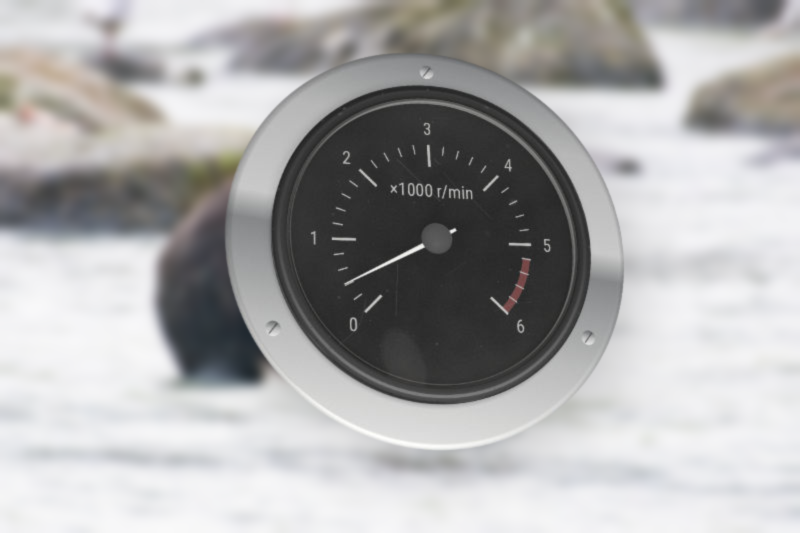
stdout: 400 (rpm)
